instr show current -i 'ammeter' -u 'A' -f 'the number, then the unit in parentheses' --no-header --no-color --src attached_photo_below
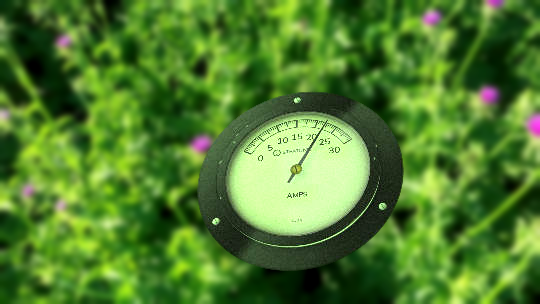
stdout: 22.5 (A)
